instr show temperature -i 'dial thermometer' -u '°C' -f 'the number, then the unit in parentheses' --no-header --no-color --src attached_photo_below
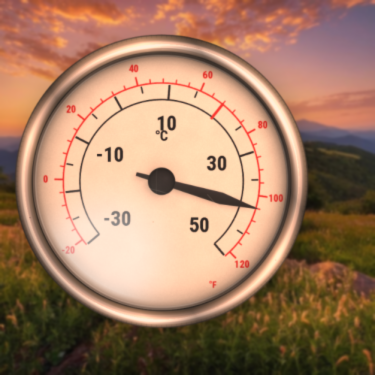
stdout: 40 (°C)
